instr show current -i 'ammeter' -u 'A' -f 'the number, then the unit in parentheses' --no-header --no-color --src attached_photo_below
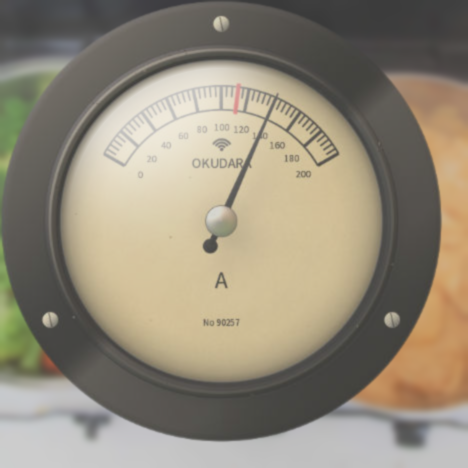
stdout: 140 (A)
